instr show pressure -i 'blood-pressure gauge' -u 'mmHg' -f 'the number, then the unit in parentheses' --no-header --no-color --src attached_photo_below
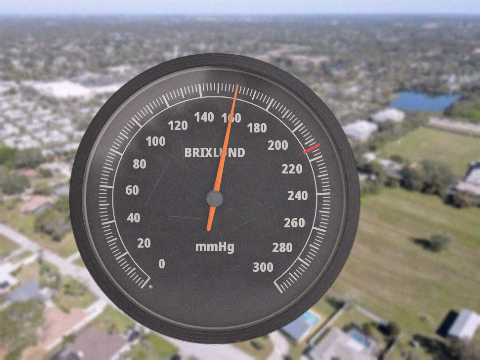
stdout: 160 (mmHg)
